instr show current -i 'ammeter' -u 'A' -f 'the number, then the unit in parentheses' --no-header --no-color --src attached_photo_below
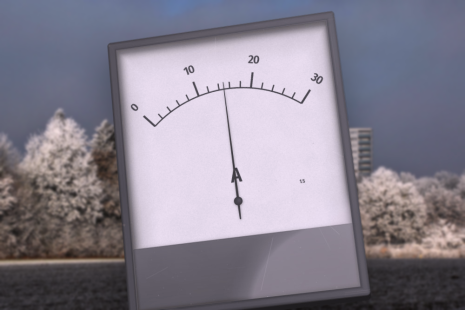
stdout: 15 (A)
